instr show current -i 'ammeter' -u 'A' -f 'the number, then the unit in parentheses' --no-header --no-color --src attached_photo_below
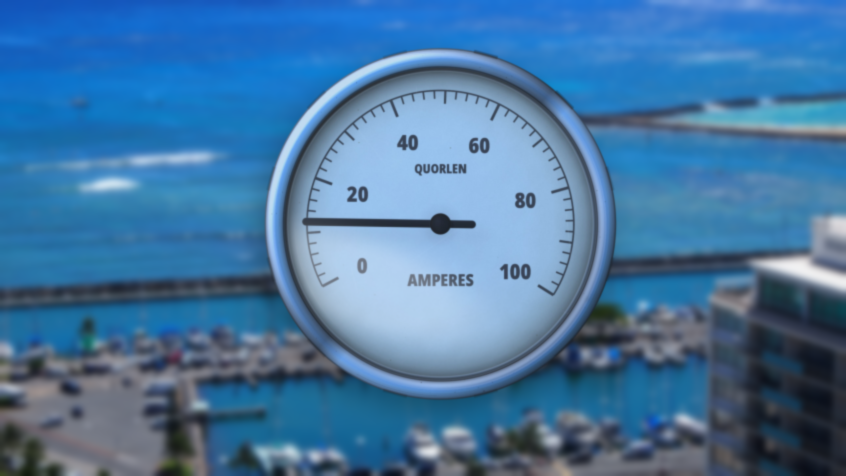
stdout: 12 (A)
